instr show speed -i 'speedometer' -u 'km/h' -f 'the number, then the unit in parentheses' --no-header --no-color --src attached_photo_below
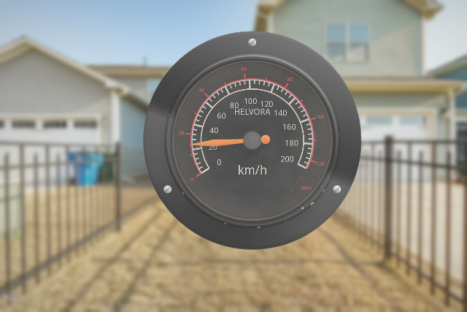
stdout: 24 (km/h)
